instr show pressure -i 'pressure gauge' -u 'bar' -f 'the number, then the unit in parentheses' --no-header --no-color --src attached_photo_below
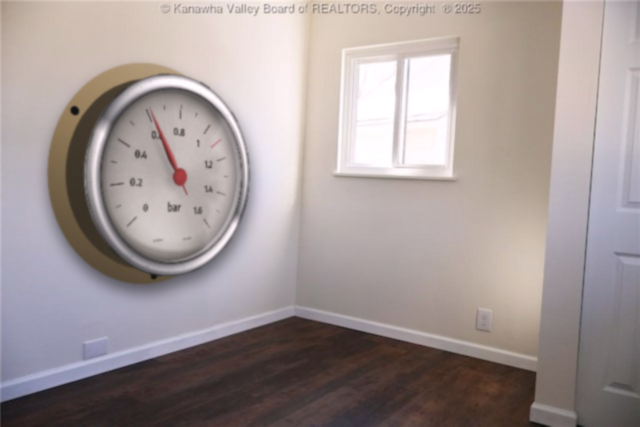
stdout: 0.6 (bar)
